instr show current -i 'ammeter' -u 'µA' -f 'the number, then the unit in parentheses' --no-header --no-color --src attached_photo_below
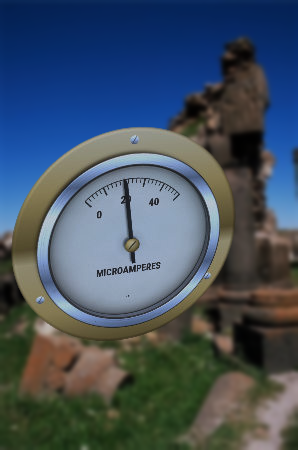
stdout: 20 (µA)
